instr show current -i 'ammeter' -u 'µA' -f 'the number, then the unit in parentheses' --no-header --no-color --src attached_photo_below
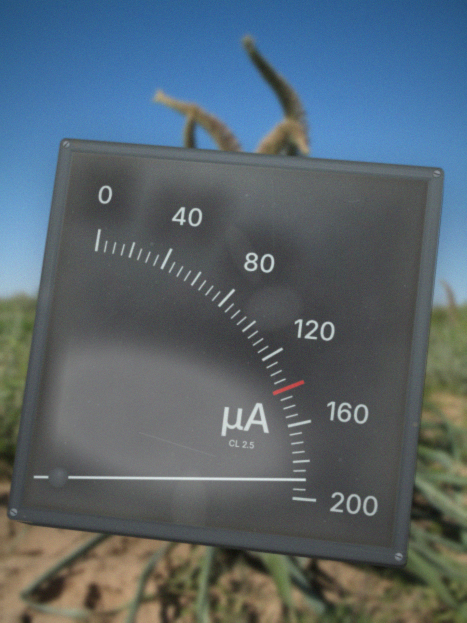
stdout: 190 (µA)
